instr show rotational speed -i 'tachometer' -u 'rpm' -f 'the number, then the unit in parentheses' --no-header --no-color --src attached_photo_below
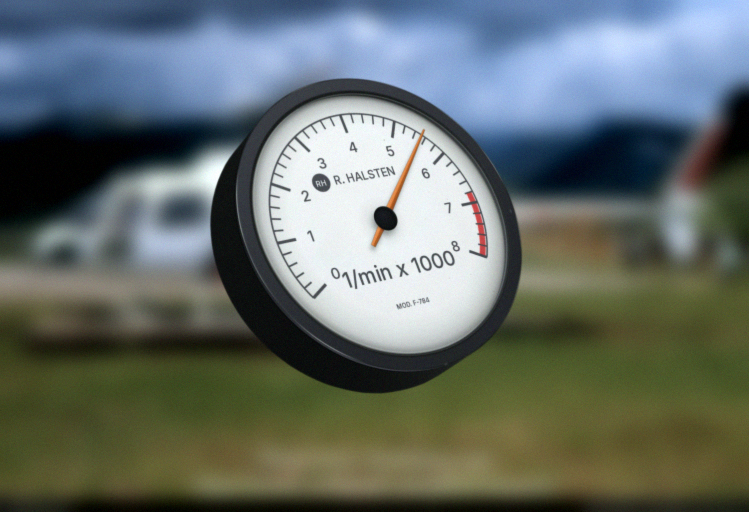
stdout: 5500 (rpm)
